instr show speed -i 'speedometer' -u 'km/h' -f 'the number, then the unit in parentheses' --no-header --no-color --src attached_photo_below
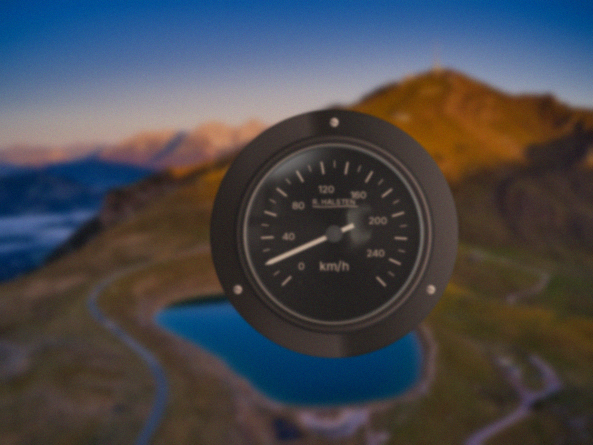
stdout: 20 (km/h)
